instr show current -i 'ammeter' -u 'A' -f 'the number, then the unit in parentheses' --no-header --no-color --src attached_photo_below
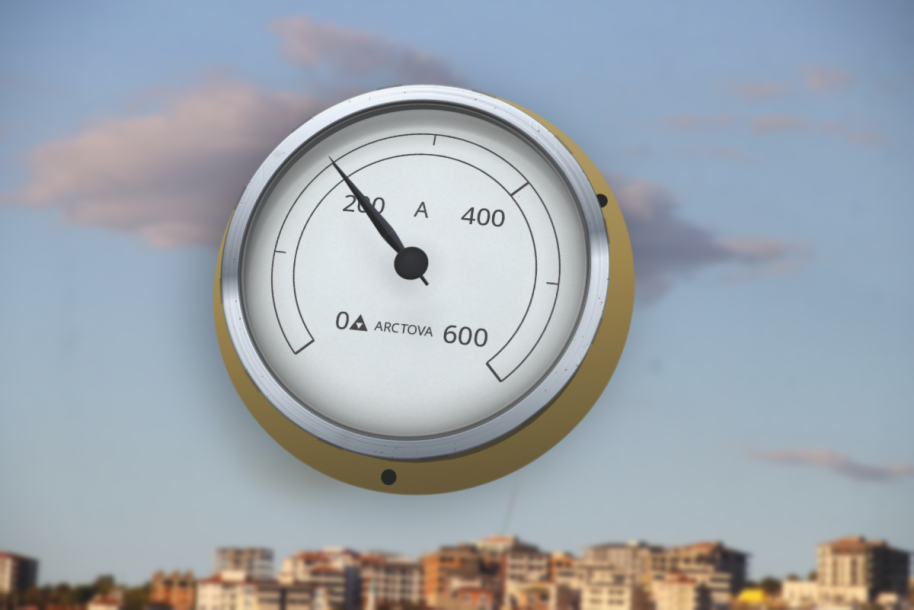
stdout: 200 (A)
